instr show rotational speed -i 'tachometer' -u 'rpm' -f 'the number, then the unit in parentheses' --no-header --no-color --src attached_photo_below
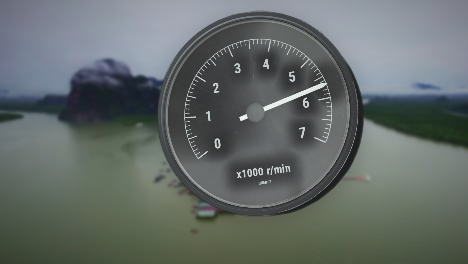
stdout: 5700 (rpm)
